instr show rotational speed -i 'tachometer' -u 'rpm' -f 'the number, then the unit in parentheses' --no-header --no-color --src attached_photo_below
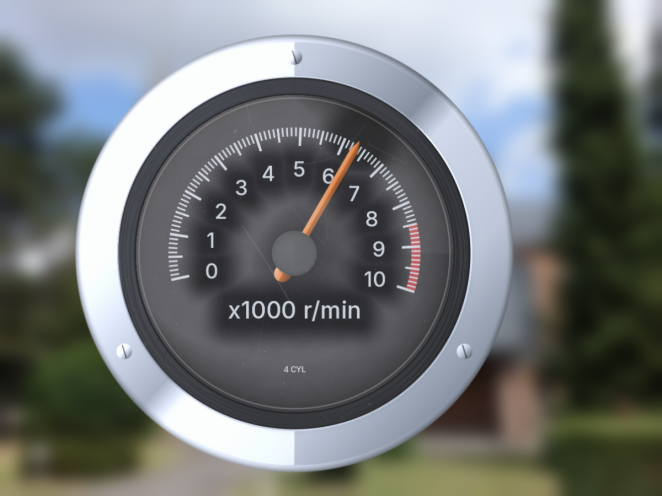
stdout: 6300 (rpm)
